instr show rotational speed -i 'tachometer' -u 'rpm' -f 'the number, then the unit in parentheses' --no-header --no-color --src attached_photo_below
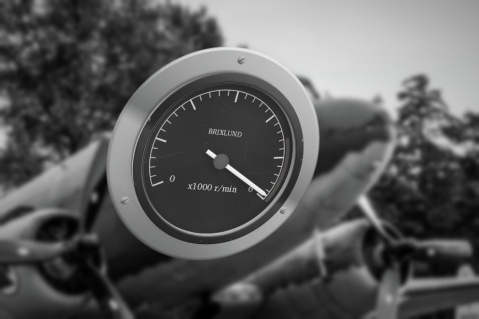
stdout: 5900 (rpm)
